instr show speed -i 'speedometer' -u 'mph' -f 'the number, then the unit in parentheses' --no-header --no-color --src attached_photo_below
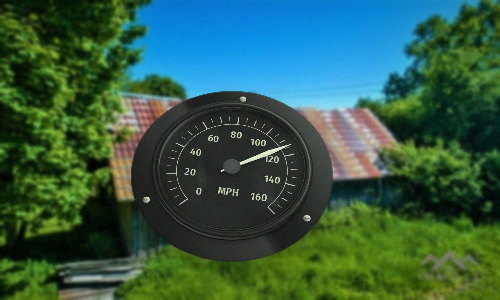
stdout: 115 (mph)
